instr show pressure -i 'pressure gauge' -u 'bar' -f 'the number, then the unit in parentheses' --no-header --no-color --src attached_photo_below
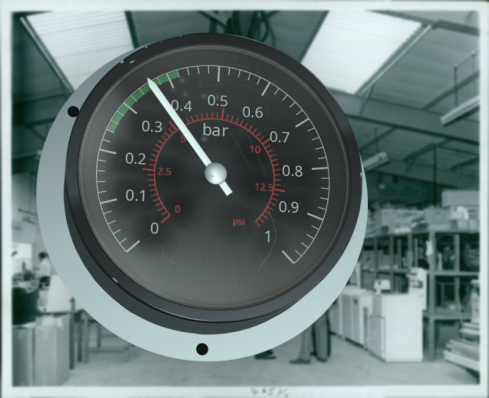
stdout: 0.36 (bar)
